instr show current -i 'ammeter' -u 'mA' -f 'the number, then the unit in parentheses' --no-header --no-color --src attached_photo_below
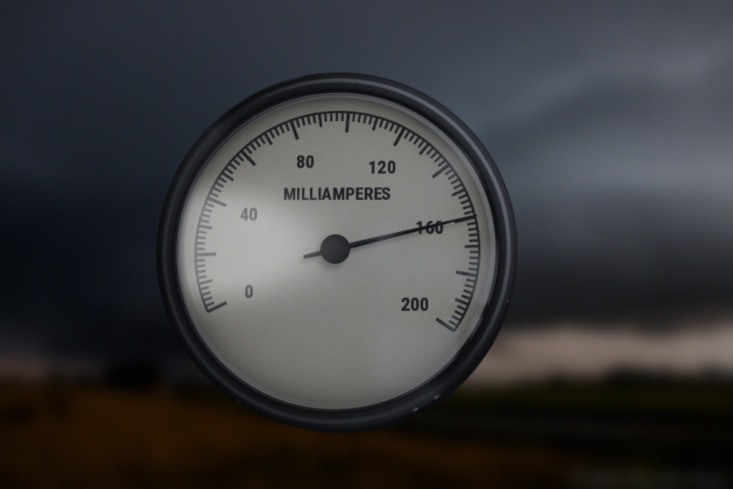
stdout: 160 (mA)
